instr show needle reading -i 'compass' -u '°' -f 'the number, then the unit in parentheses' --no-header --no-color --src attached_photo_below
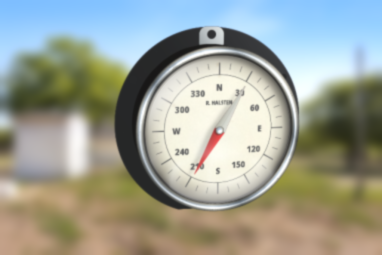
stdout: 210 (°)
